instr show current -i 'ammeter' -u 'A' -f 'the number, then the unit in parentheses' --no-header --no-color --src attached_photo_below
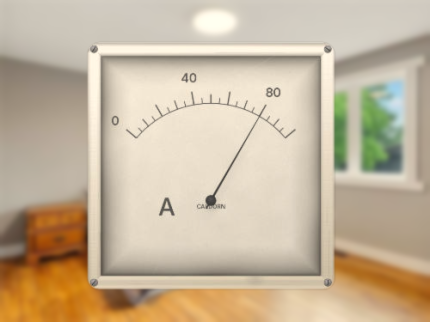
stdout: 80 (A)
